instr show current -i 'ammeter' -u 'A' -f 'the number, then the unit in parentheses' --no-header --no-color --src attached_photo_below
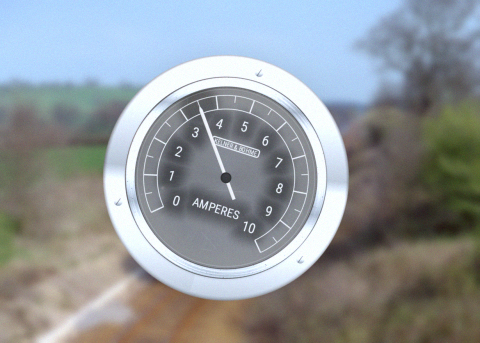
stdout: 3.5 (A)
